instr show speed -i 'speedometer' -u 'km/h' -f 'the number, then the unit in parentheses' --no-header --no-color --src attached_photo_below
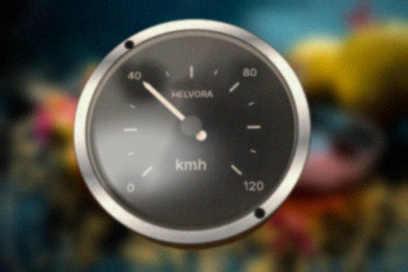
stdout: 40 (km/h)
